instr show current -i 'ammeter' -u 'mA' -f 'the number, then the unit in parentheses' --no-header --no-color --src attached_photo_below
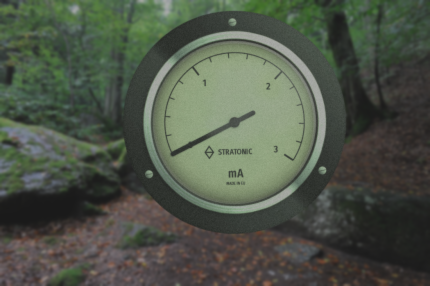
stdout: 0 (mA)
